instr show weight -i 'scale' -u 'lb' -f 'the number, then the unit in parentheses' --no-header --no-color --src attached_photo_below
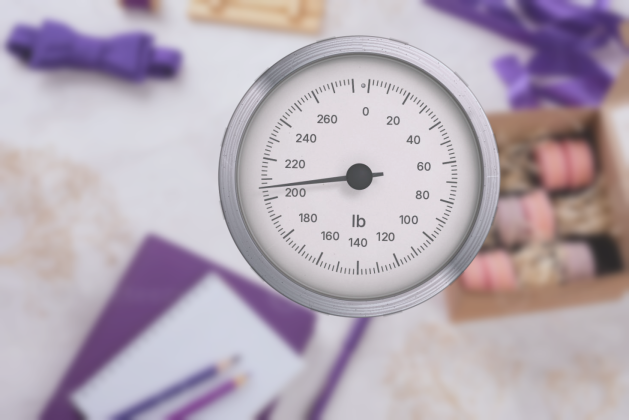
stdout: 206 (lb)
